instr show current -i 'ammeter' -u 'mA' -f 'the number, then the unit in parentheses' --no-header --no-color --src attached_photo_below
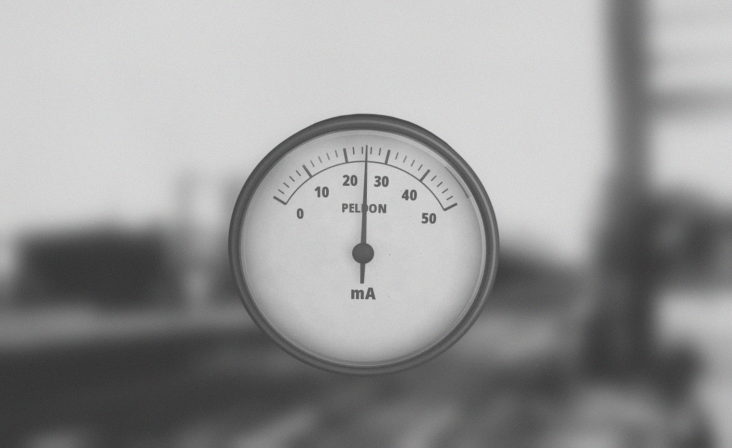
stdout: 25 (mA)
